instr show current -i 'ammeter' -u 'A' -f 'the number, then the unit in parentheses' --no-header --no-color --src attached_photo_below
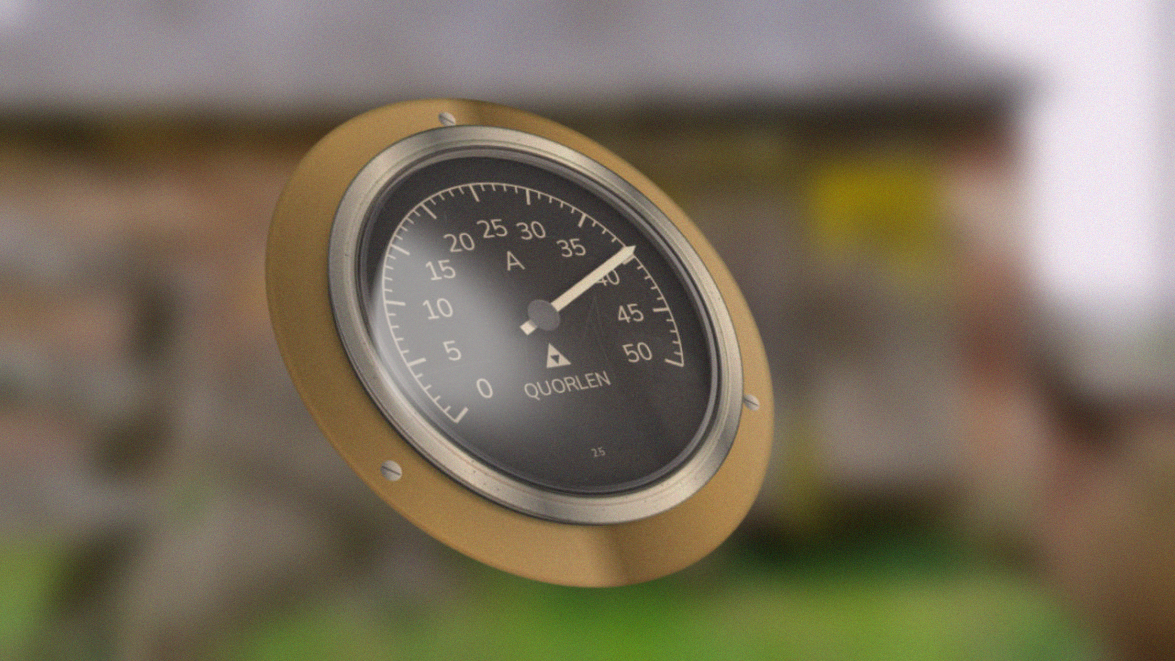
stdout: 39.5 (A)
